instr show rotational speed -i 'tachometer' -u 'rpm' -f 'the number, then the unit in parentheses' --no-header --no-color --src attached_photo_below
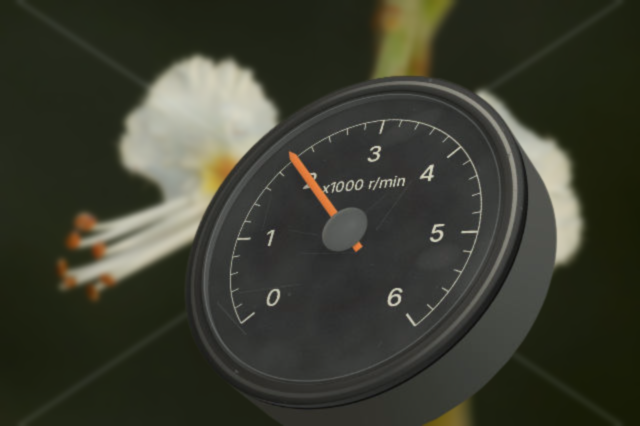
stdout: 2000 (rpm)
